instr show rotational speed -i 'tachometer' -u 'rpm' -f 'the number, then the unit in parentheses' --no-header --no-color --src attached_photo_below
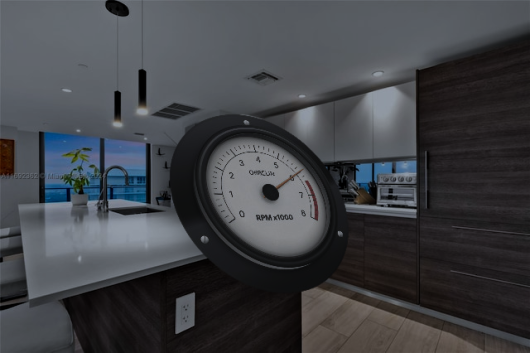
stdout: 6000 (rpm)
